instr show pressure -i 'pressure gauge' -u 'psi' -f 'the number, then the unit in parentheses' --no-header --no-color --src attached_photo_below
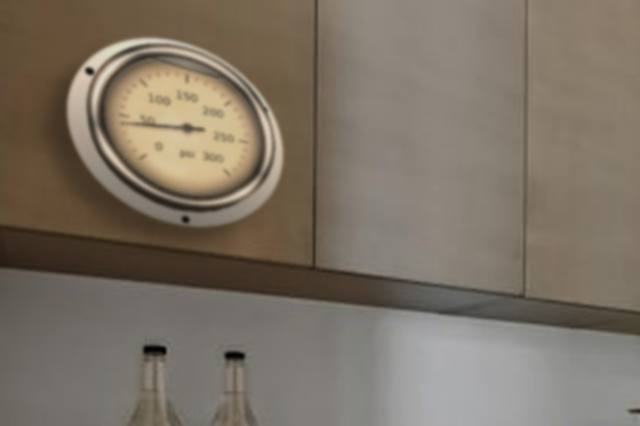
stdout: 40 (psi)
